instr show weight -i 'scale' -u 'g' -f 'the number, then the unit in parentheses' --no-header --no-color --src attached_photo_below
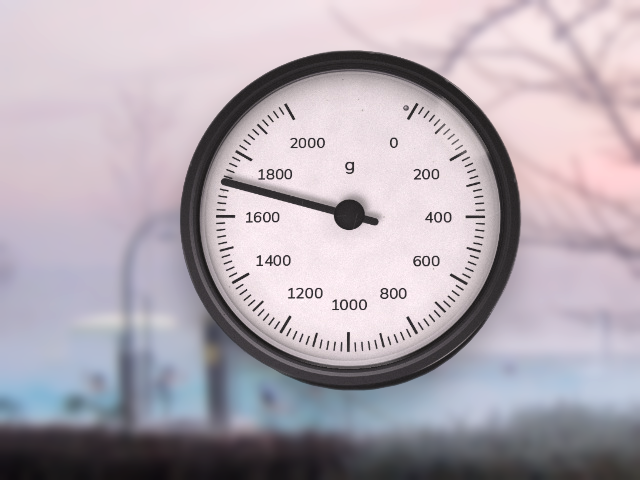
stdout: 1700 (g)
